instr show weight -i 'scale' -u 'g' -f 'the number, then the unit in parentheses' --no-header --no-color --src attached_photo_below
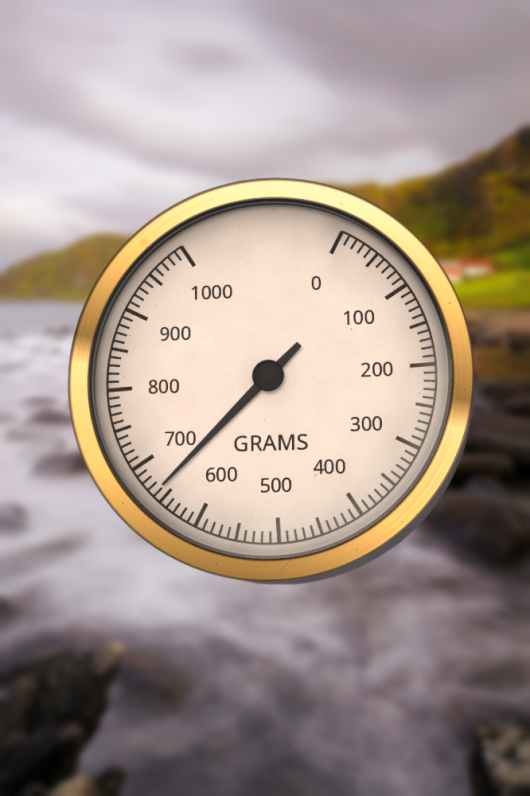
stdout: 660 (g)
